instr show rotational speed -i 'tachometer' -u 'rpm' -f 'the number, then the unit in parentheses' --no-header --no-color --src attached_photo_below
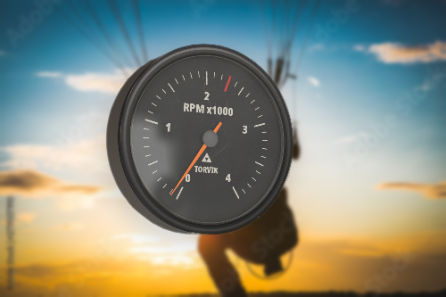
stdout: 100 (rpm)
